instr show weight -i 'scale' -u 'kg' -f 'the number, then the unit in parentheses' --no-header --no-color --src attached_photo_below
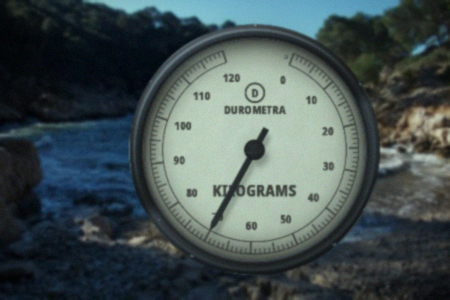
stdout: 70 (kg)
